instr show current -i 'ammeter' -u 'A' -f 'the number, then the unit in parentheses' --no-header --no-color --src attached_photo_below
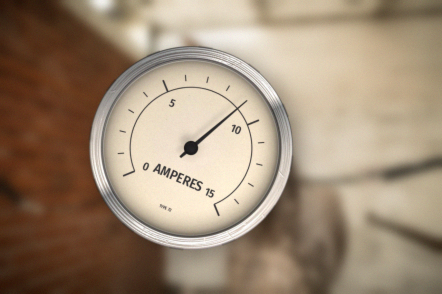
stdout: 9 (A)
